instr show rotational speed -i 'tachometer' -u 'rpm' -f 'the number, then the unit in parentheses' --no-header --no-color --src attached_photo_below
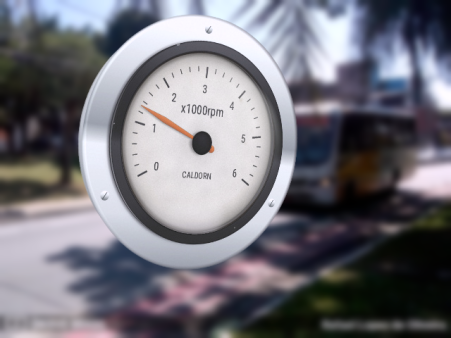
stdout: 1300 (rpm)
